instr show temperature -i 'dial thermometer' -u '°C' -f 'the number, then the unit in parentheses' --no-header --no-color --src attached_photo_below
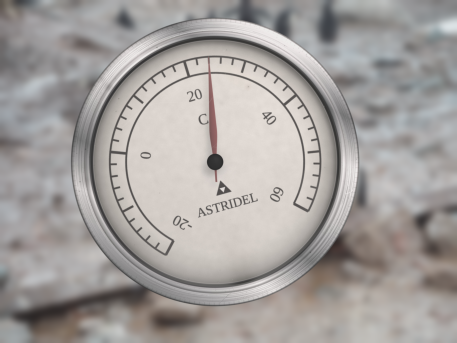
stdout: 24 (°C)
